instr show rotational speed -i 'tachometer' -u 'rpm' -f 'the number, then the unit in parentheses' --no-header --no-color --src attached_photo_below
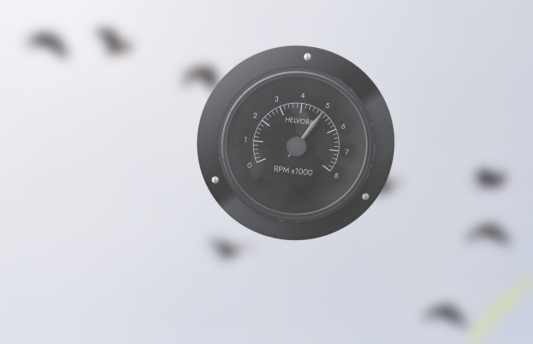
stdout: 5000 (rpm)
